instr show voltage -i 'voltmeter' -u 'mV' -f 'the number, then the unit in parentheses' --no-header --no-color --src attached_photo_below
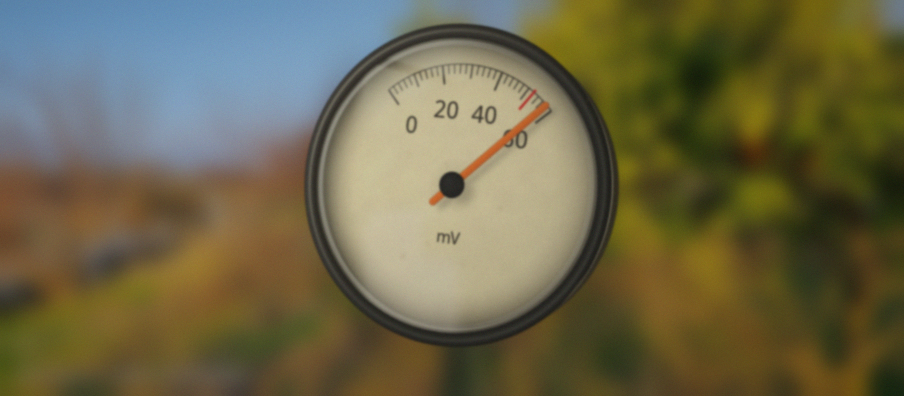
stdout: 58 (mV)
